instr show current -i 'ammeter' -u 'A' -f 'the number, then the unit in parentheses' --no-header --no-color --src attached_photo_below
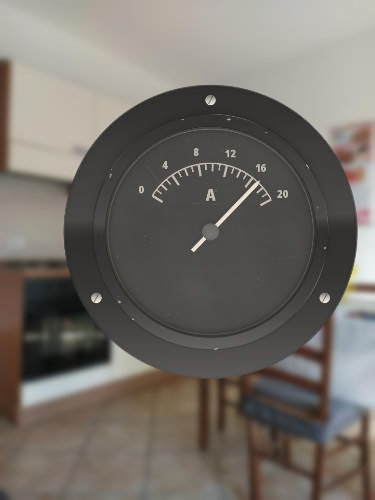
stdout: 17 (A)
